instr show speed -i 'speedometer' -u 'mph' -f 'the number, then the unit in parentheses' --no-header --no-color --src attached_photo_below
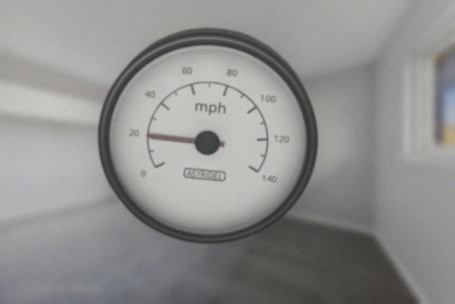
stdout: 20 (mph)
